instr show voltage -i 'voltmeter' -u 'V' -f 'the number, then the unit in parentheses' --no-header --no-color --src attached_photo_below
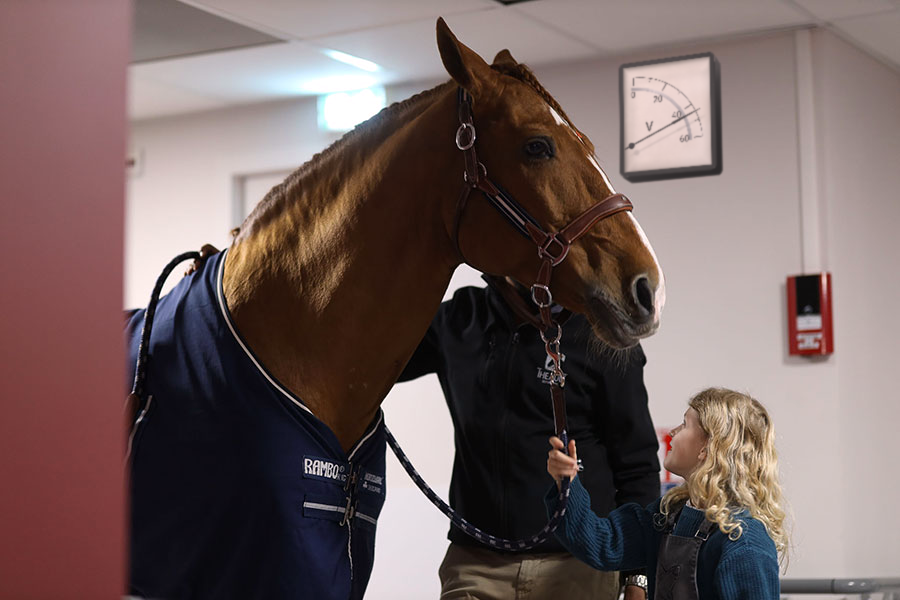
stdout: 45 (V)
